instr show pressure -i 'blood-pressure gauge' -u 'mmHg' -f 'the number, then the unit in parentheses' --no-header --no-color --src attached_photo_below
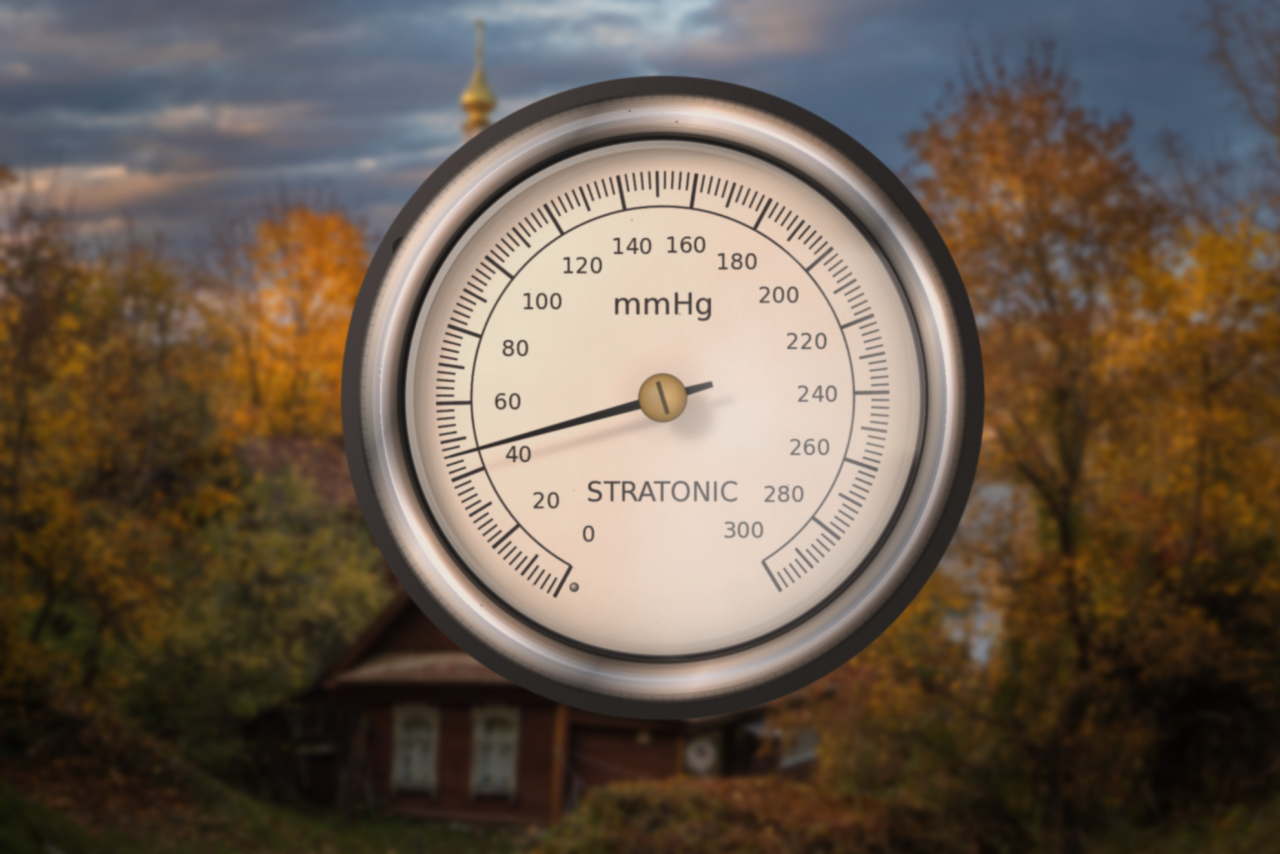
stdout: 46 (mmHg)
